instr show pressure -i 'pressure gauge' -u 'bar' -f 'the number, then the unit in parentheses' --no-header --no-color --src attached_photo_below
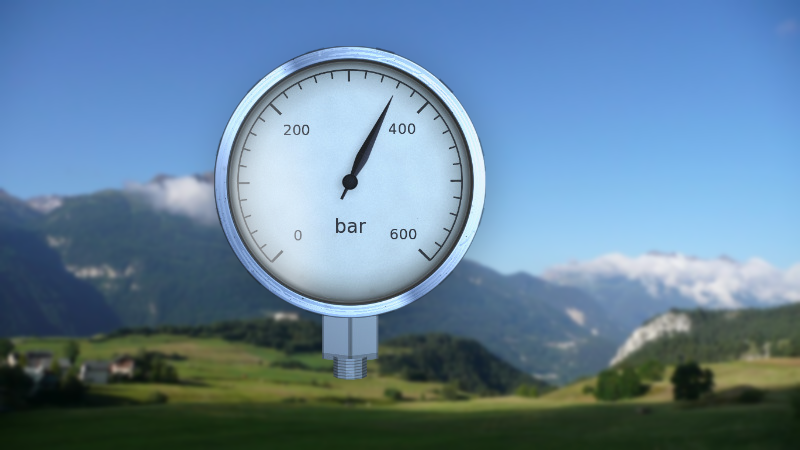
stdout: 360 (bar)
